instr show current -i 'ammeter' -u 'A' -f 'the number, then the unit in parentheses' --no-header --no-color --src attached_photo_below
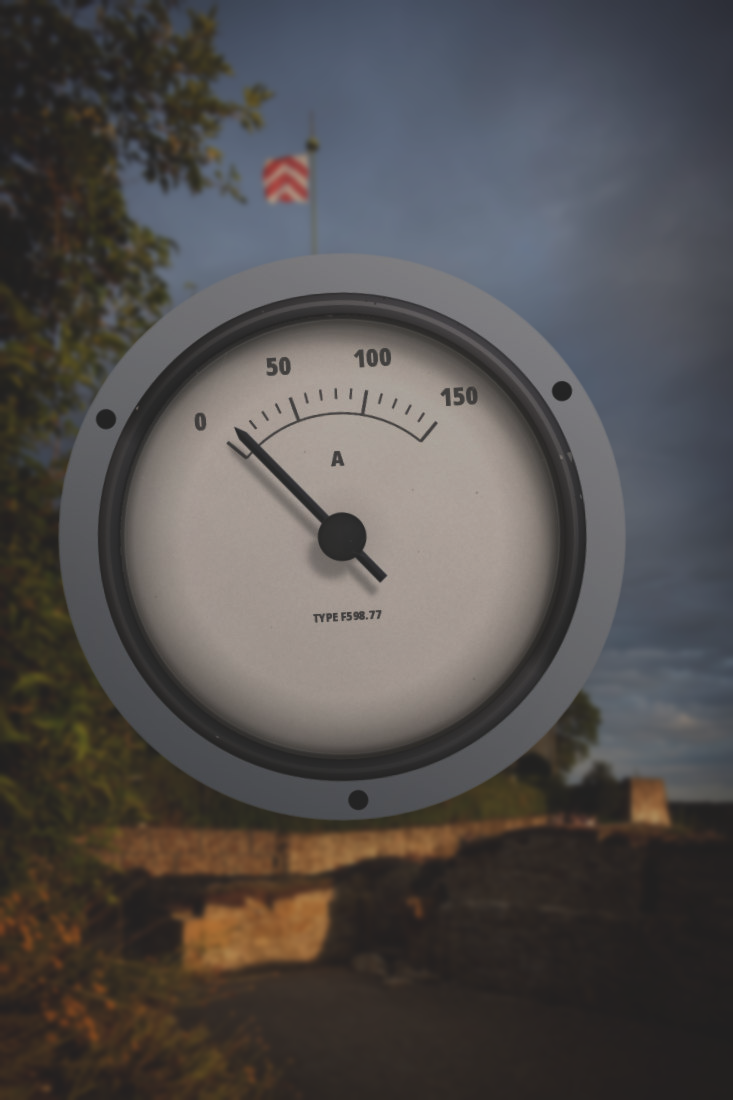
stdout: 10 (A)
